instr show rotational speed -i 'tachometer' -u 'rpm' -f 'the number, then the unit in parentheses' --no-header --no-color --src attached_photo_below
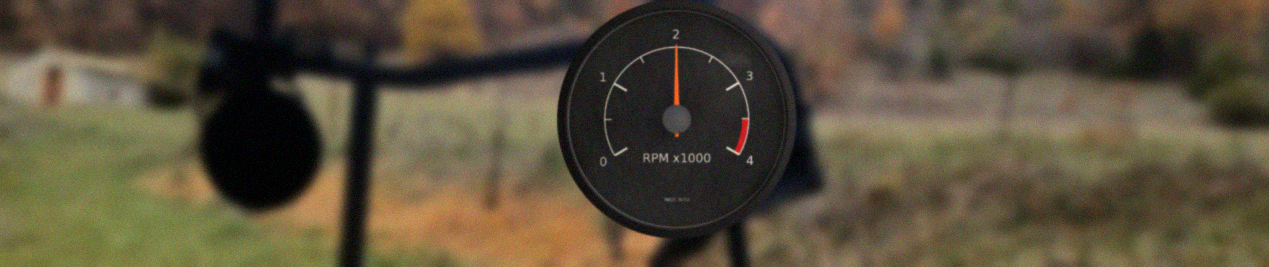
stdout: 2000 (rpm)
